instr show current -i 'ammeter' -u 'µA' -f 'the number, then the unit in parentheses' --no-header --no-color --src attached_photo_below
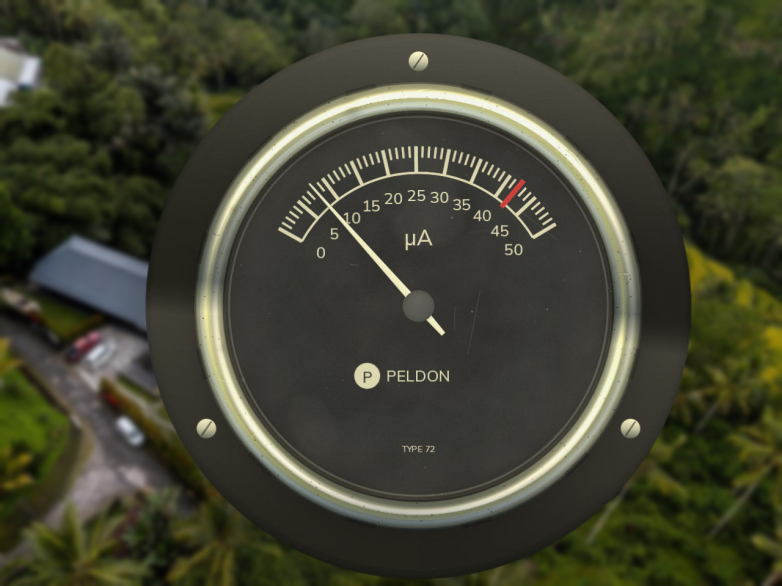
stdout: 8 (µA)
